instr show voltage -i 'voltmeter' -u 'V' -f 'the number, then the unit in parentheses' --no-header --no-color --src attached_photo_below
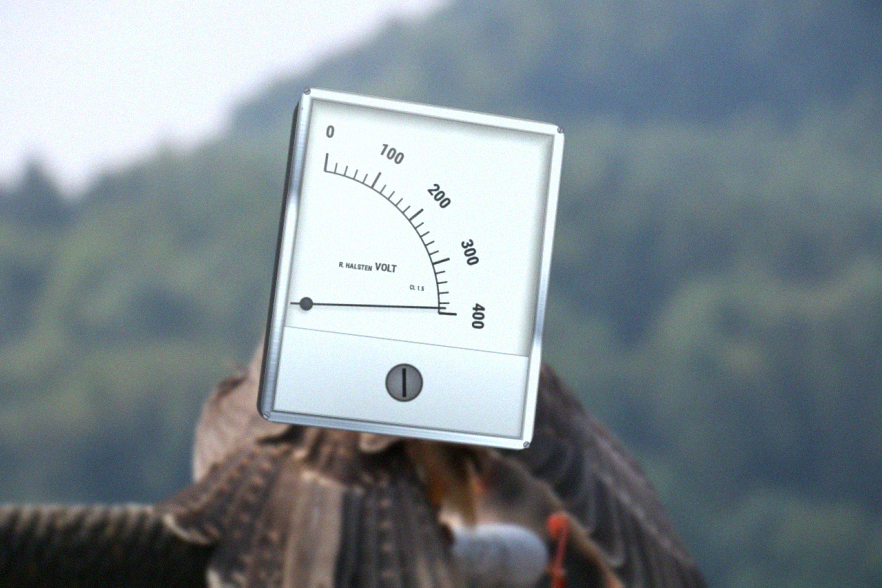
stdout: 390 (V)
